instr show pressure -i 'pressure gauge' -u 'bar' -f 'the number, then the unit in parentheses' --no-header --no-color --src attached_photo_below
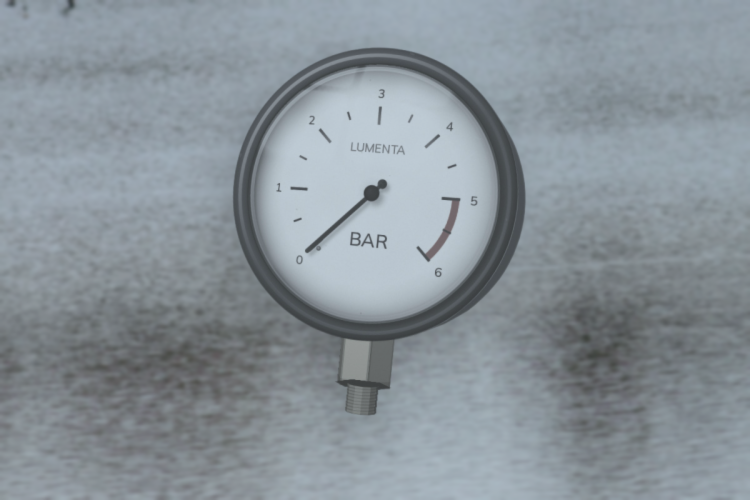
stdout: 0 (bar)
